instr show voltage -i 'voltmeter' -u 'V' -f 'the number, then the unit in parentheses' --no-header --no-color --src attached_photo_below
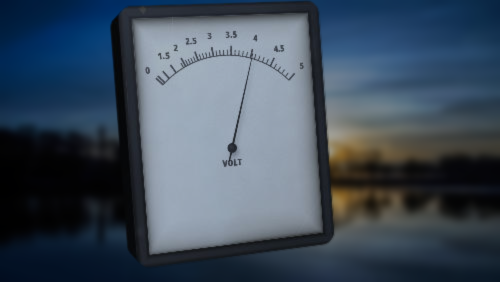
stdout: 4 (V)
